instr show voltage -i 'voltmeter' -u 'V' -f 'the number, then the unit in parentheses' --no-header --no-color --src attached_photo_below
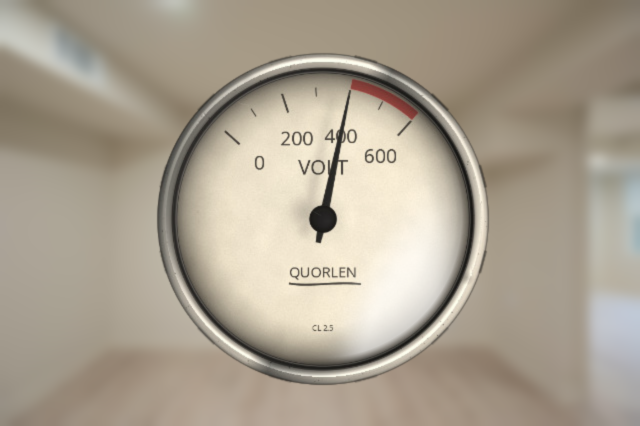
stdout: 400 (V)
